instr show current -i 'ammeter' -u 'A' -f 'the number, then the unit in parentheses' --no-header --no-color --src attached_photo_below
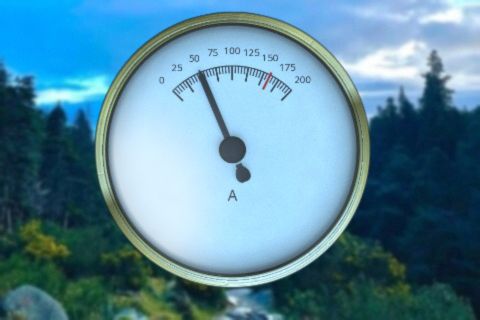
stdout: 50 (A)
